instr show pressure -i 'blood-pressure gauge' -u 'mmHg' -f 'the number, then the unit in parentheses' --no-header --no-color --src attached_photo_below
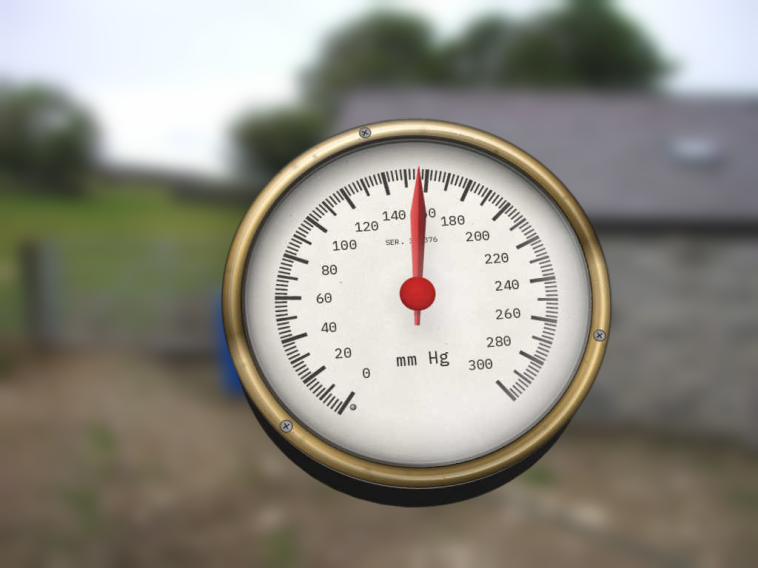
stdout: 156 (mmHg)
